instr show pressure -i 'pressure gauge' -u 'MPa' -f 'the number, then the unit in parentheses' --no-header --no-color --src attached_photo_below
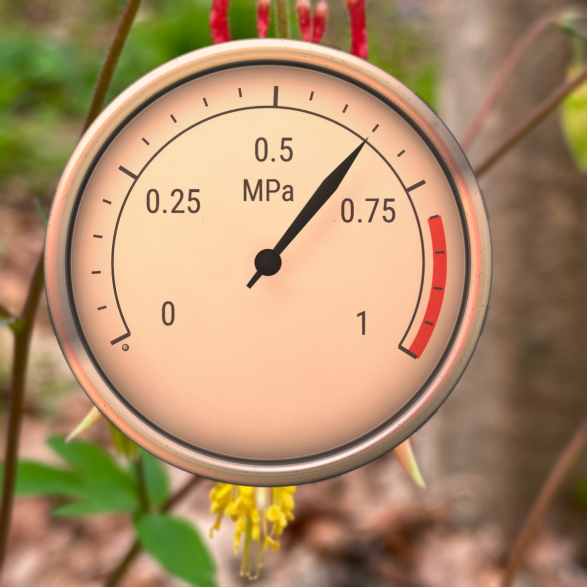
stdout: 0.65 (MPa)
